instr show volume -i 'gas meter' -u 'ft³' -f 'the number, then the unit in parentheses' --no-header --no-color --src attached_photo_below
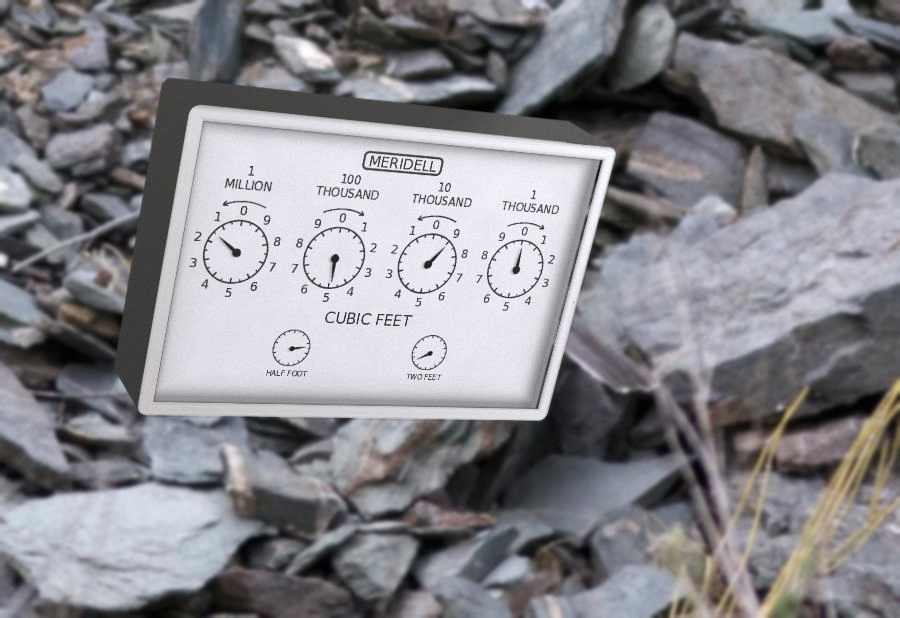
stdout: 149000 (ft³)
